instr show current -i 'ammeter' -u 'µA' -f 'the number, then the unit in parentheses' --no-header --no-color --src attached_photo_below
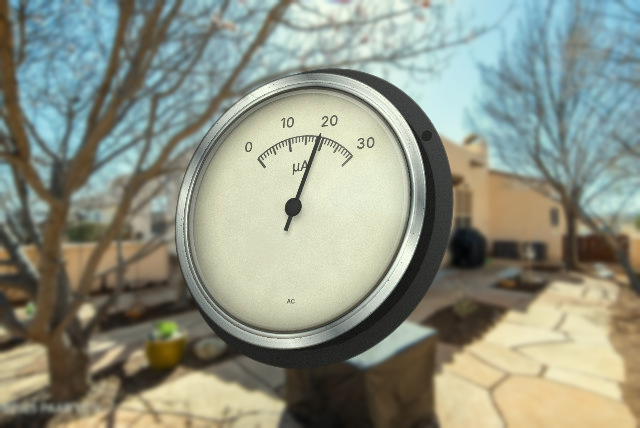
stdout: 20 (µA)
